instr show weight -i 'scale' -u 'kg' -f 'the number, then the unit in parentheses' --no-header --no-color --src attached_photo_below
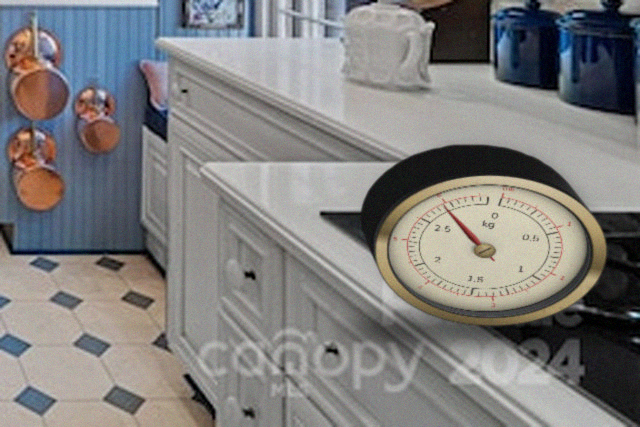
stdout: 2.7 (kg)
